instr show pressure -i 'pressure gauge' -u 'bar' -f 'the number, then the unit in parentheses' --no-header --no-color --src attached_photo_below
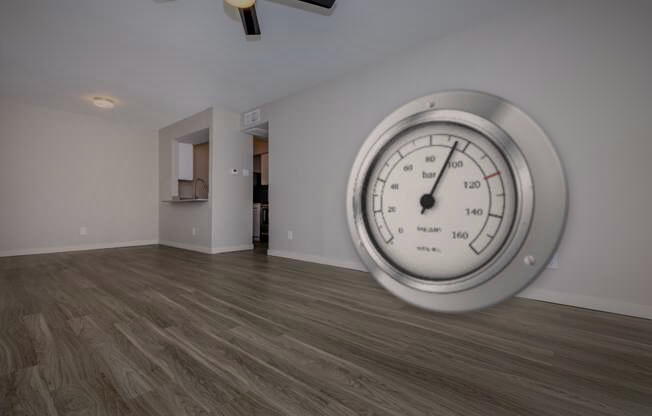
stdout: 95 (bar)
